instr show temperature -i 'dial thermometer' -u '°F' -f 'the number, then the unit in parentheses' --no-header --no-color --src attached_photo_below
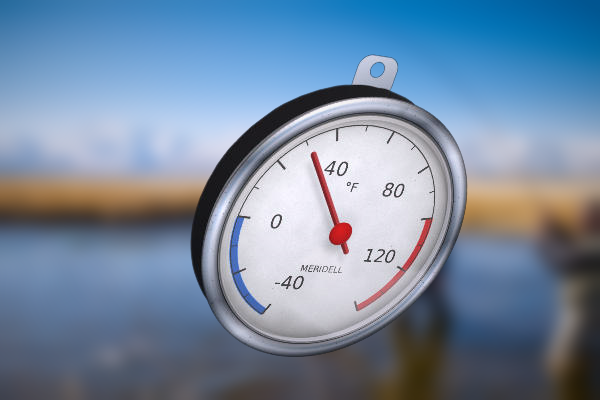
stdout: 30 (°F)
